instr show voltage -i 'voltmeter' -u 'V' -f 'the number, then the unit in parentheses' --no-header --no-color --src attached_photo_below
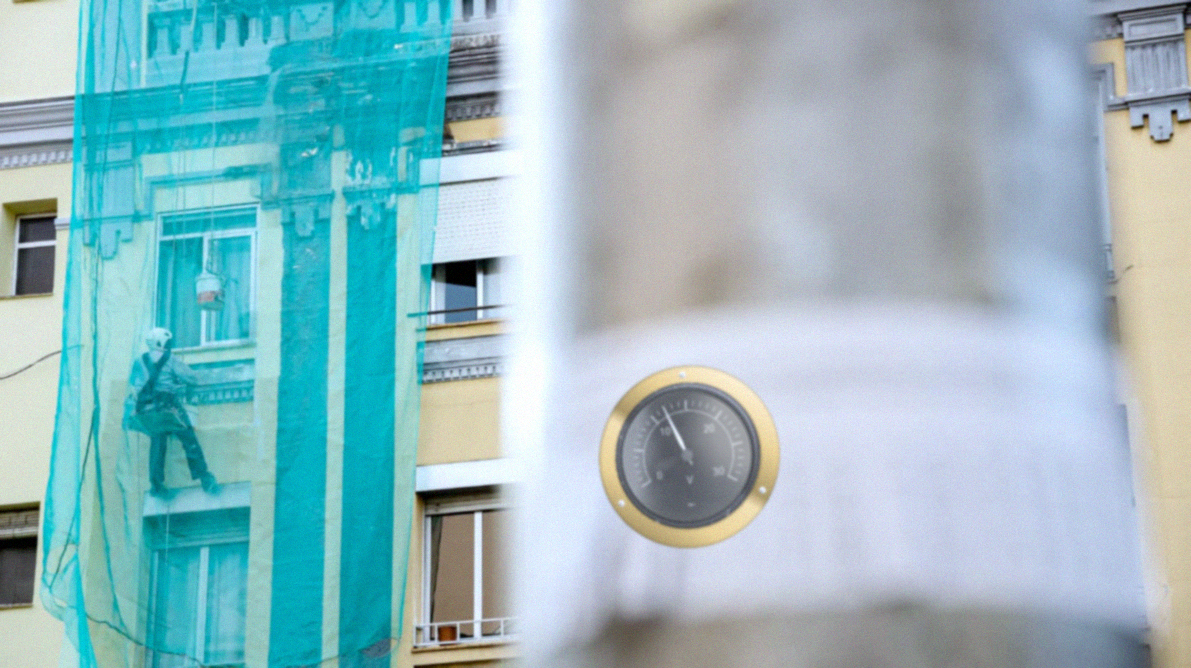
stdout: 12 (V)
